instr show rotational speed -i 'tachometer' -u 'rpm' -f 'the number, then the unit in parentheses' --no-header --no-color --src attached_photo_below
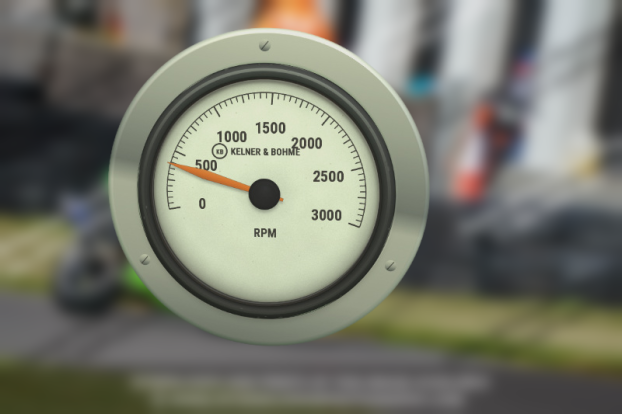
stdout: 400 (rpm)
